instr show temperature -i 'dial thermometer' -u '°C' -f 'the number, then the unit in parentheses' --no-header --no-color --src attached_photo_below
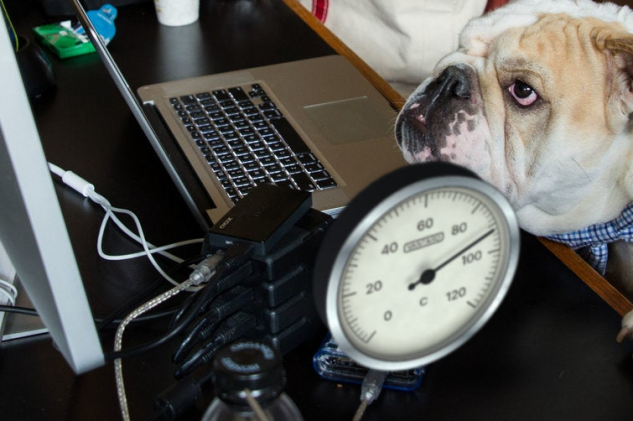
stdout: 90 (°C)
